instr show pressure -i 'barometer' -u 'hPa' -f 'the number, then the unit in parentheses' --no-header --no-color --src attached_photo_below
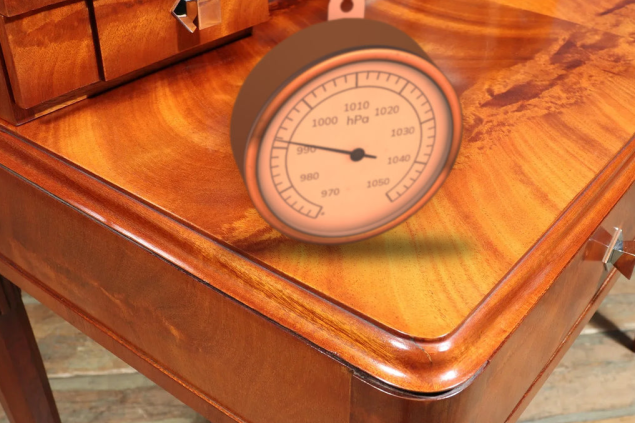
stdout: 992 (hPa)
